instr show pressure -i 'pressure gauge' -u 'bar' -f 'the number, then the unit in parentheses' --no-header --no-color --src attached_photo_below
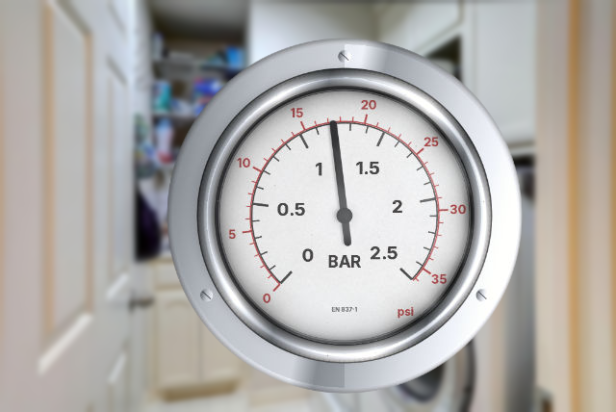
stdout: 1.2 (bar)
